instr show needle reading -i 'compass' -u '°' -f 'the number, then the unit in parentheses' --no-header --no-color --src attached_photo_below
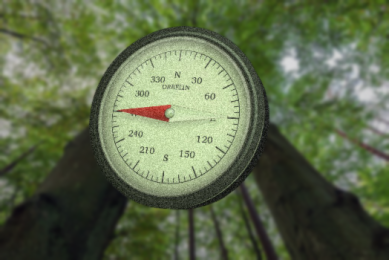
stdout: 270 (°)
